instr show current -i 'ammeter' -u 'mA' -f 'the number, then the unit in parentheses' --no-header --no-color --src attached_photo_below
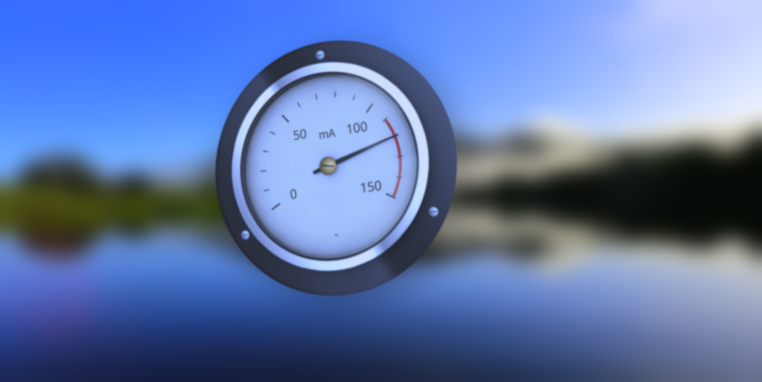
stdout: 120 (mA)
